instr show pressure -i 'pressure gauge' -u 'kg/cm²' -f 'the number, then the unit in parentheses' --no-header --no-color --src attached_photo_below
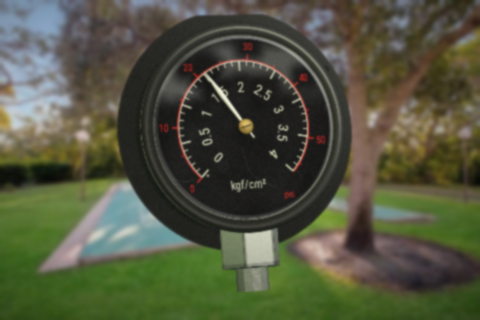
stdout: 1.5 (kg/cm²)
